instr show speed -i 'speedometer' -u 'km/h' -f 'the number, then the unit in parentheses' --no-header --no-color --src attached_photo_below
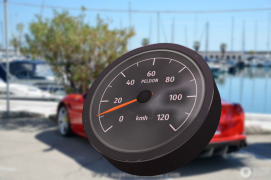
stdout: 10 (km/h)
